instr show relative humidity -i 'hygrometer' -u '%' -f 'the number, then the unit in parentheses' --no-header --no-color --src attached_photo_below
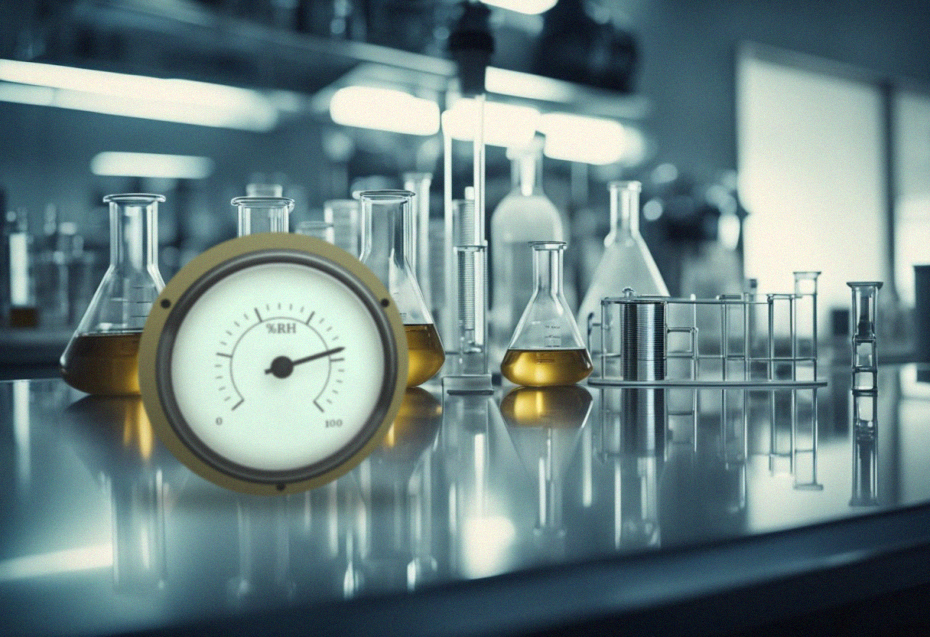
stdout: 76 (%)
